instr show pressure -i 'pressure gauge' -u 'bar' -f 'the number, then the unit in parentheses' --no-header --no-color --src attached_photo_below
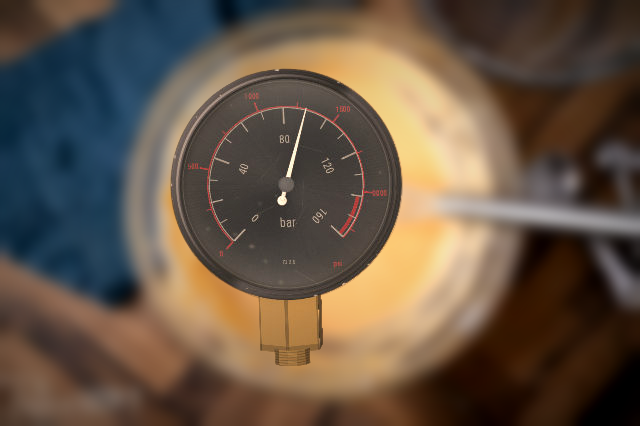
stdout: 90 (bar)
